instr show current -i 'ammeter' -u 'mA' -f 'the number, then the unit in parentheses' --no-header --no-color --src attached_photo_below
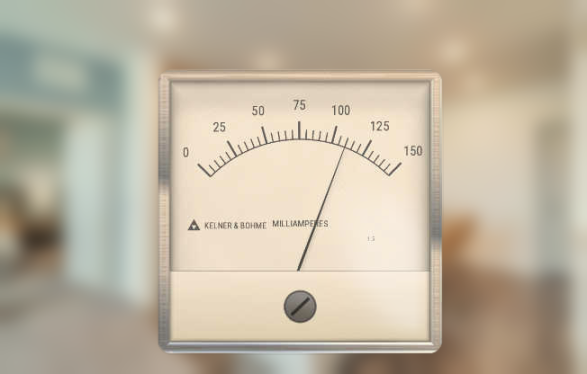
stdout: 110 (mA)
